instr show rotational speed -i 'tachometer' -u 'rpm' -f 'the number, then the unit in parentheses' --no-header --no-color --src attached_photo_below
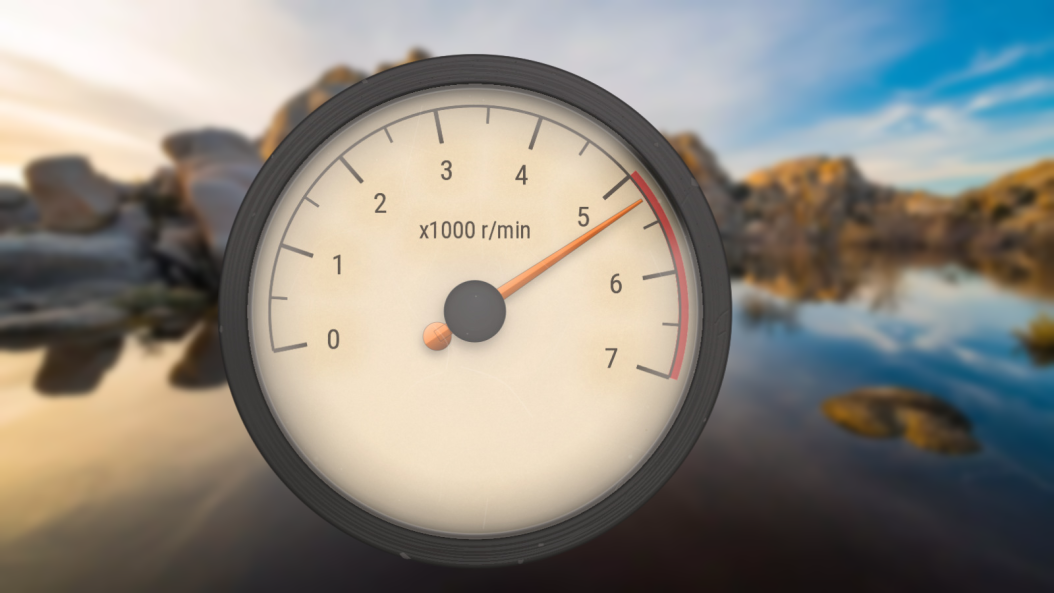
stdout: 5250 (rpm)
